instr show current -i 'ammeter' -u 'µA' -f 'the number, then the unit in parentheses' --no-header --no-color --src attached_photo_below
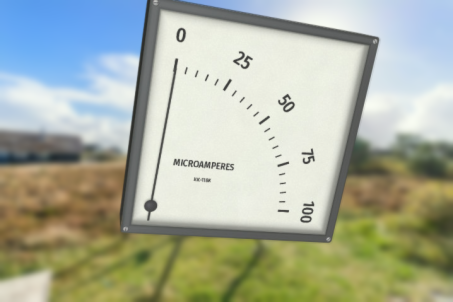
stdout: 0 (µA)
